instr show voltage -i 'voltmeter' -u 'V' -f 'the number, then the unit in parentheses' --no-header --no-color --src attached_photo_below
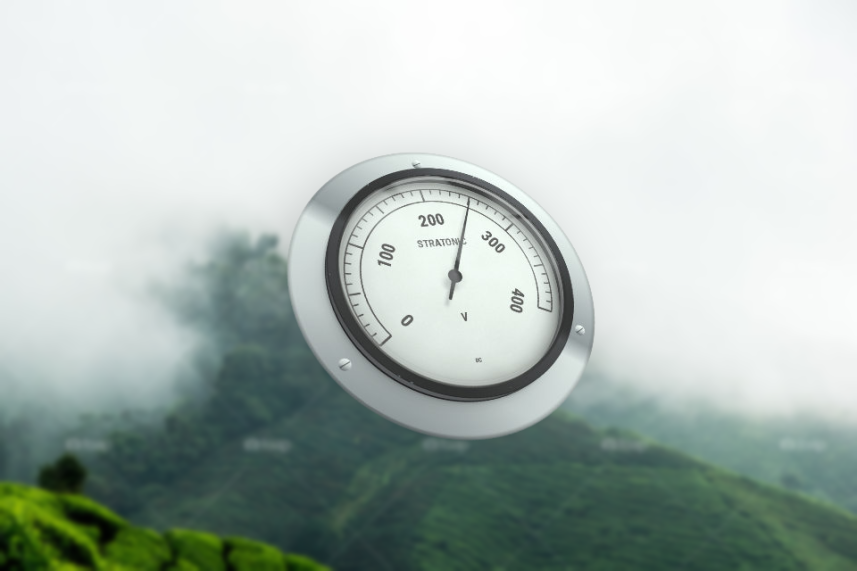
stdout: 250 (V)
